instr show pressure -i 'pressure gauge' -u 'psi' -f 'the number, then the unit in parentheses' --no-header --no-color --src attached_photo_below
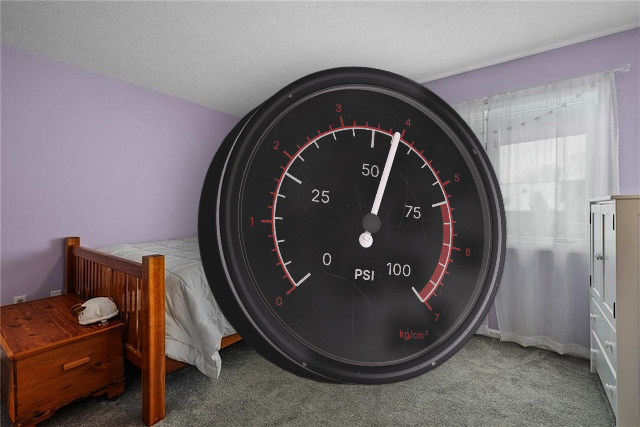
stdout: 55 (psi)
